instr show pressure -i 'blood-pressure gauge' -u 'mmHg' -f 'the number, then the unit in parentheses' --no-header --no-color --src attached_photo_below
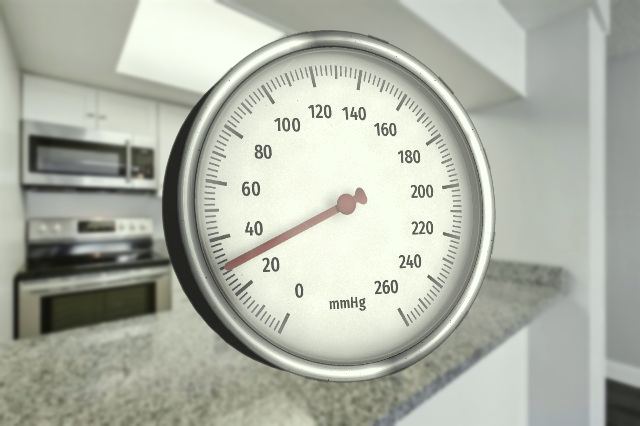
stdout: 30 (mmHg)
